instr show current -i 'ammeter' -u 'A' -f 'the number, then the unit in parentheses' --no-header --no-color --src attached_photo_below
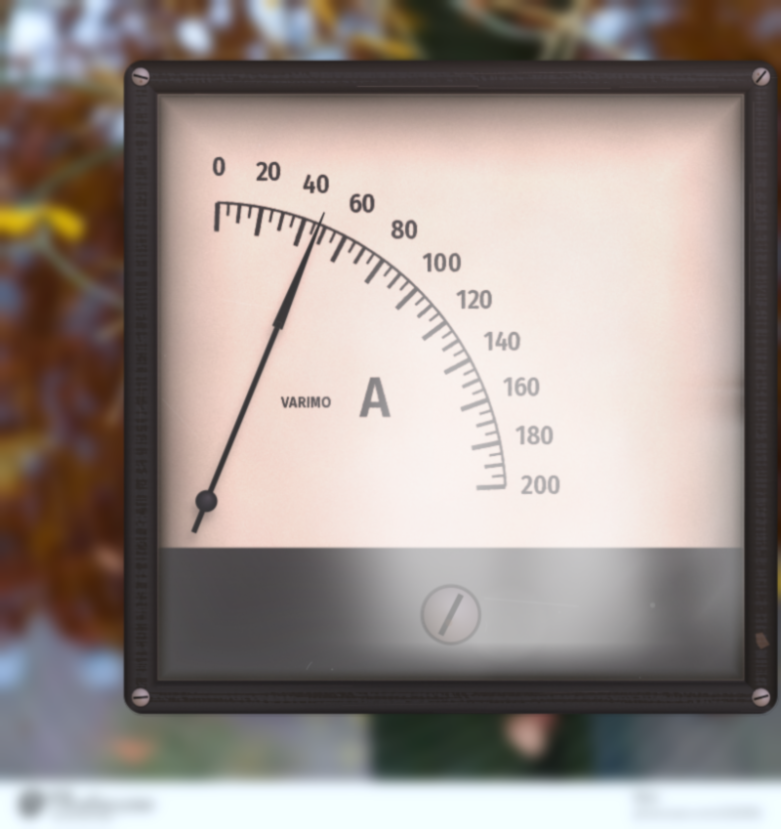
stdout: 47.5 (A)
